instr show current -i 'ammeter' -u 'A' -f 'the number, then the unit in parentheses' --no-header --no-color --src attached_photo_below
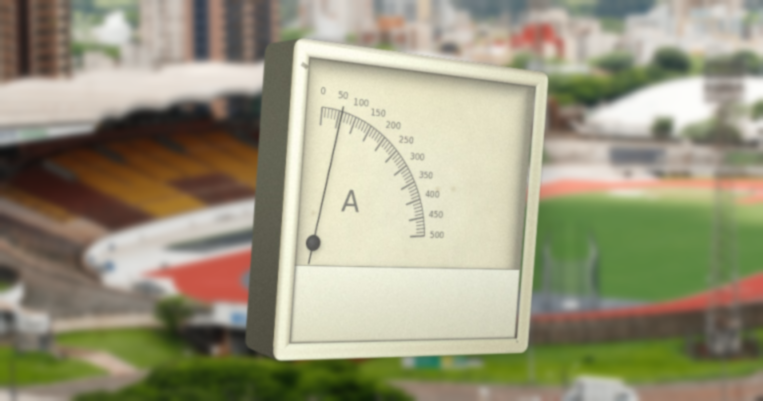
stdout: 50 (A)
